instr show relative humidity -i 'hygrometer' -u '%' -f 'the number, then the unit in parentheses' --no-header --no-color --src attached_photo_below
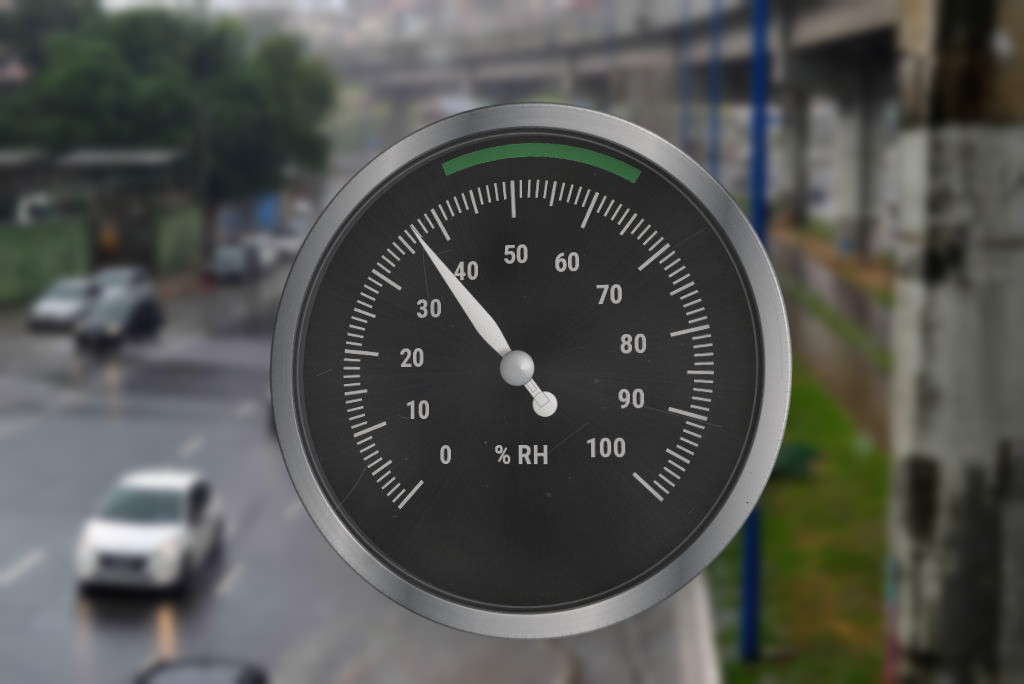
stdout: 37 (%)
